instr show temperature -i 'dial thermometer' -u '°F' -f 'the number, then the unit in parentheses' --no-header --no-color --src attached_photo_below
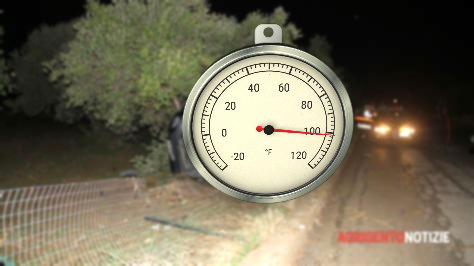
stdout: 100 (°F)
